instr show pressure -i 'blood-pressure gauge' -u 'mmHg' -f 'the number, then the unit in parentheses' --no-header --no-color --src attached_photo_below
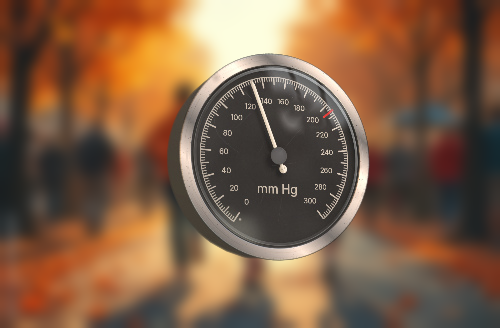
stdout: 130 (mmHg)
